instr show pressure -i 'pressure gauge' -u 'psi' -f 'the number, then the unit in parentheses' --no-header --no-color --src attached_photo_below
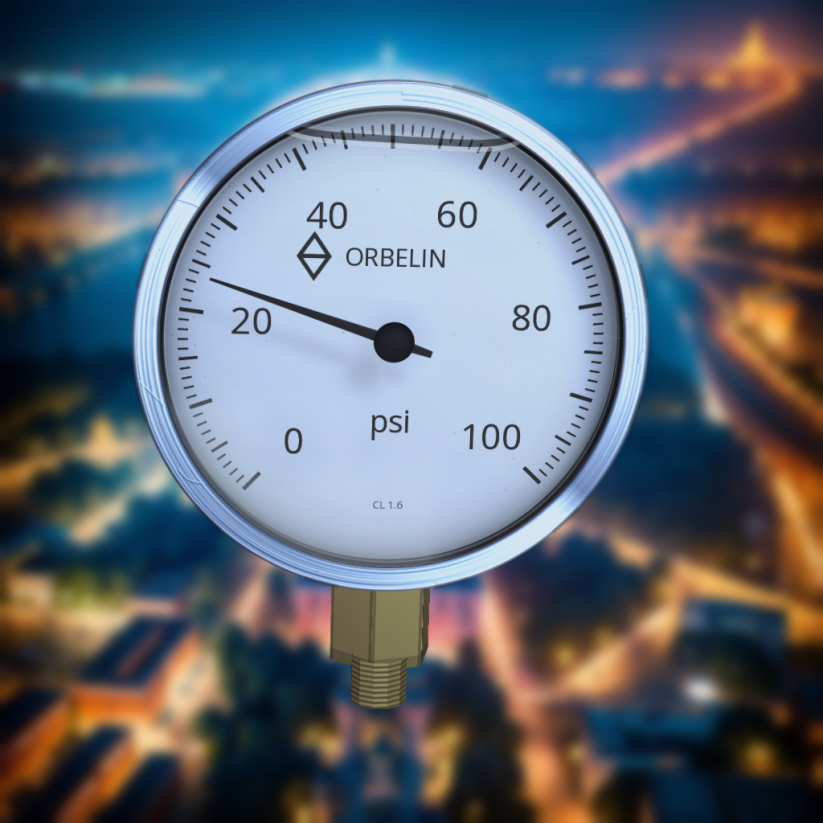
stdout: 24 (psi)
